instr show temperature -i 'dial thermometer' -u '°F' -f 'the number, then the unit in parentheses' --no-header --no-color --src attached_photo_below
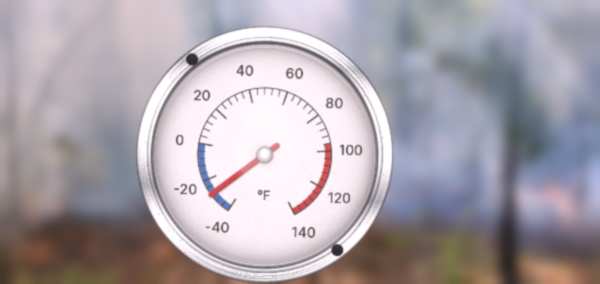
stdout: -28 (°F)
